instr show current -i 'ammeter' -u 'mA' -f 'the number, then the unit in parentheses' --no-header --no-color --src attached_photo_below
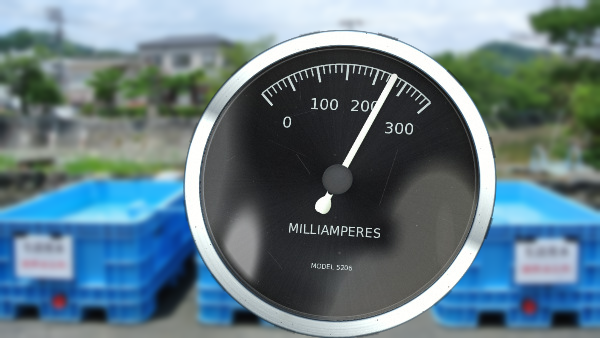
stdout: 230 (mA)
